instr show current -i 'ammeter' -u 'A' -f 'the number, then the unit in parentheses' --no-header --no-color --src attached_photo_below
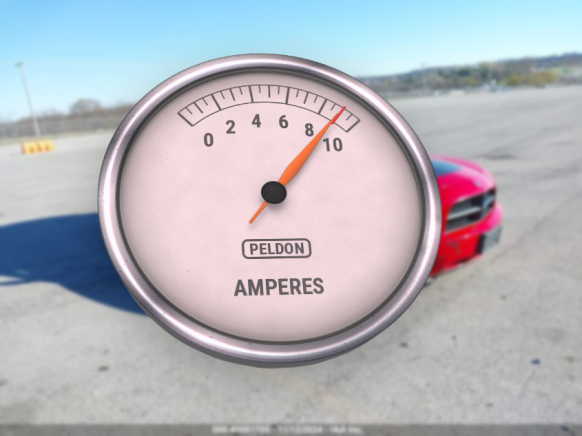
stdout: 9 (A)
